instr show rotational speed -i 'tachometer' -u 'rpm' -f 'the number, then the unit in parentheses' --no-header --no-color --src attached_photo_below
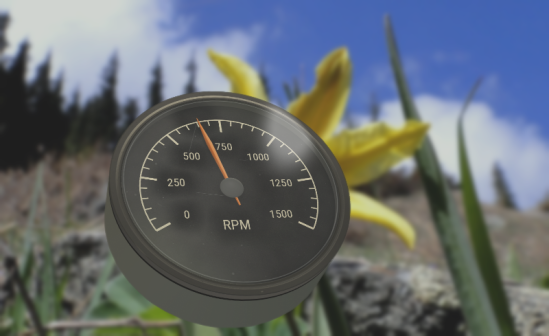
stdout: 650 (rpm)
